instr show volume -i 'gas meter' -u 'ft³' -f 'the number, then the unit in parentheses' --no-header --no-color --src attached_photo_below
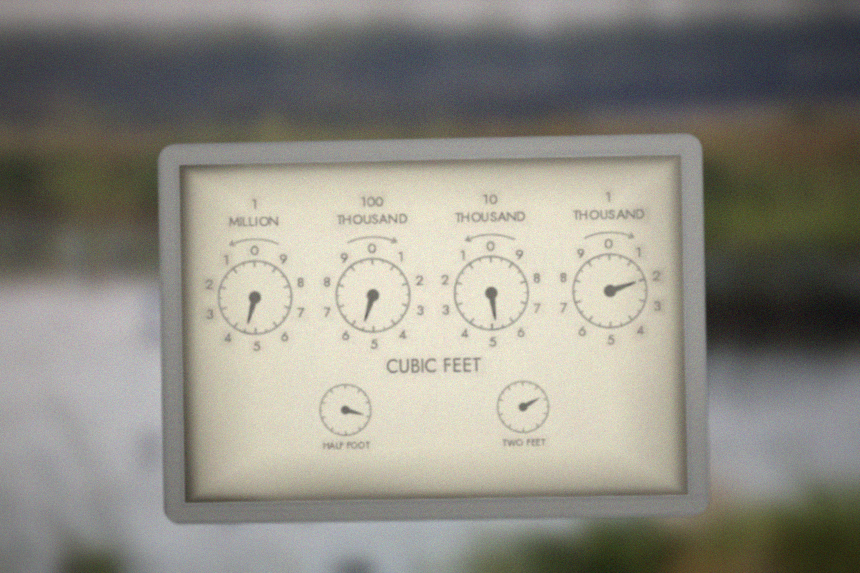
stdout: 455200 (ft³)
